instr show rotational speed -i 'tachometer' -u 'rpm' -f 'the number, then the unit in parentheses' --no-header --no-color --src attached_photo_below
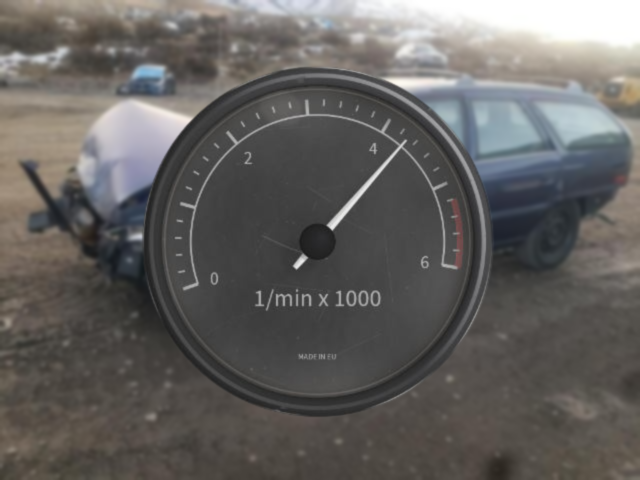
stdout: 4300 (rpm)
